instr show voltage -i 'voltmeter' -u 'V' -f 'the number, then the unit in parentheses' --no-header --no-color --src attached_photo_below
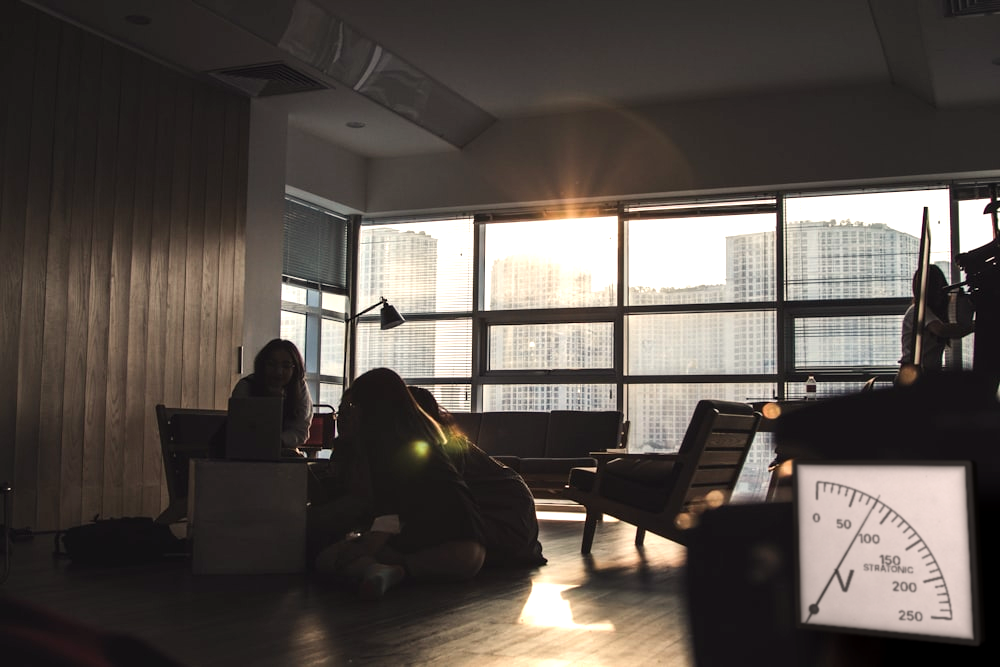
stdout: 80 (V)
